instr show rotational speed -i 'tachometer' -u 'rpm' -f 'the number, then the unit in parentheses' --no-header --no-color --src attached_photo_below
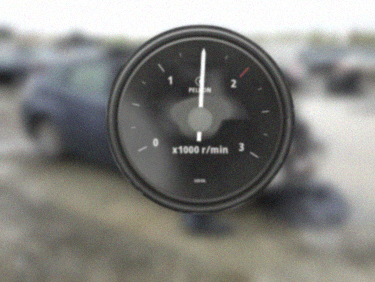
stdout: 1500 (rpm)
